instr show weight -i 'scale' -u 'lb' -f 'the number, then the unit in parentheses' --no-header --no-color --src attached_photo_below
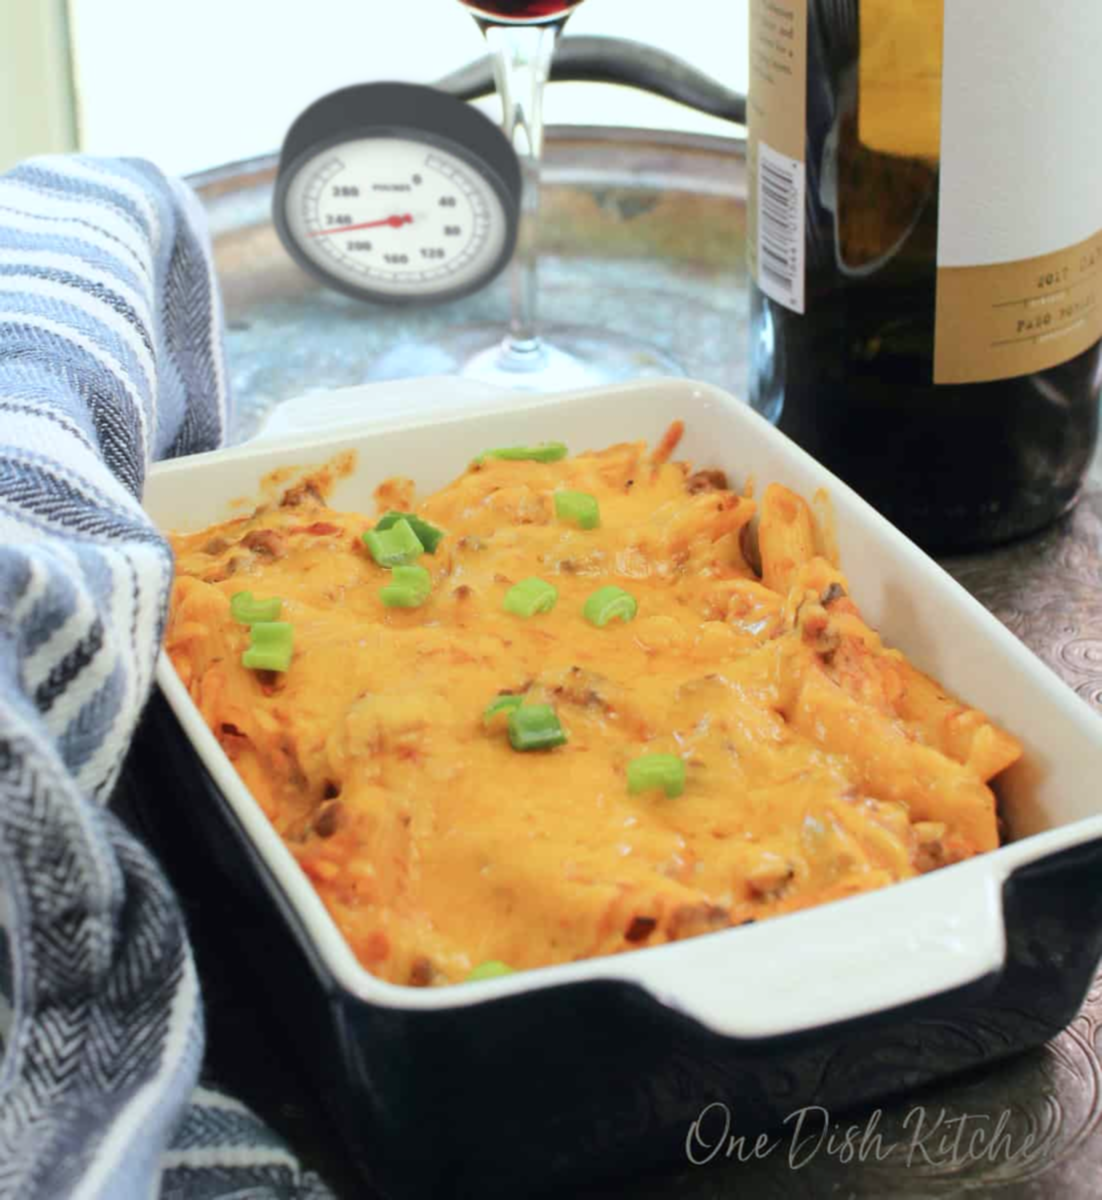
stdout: 230 (lb)
